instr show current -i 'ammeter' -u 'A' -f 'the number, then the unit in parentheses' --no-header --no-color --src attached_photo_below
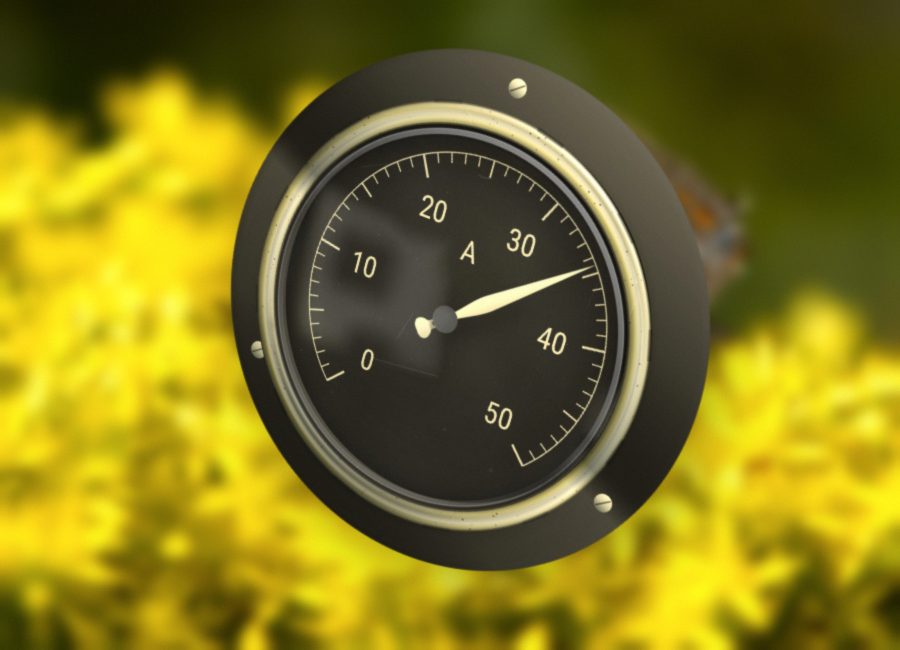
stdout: 34.5 (A)
